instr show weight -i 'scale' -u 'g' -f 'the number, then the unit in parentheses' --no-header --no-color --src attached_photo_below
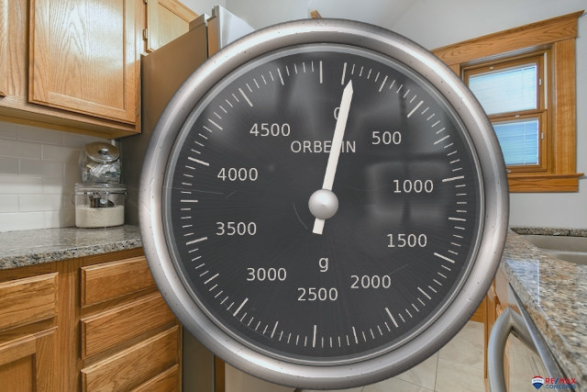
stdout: 50 (g)
